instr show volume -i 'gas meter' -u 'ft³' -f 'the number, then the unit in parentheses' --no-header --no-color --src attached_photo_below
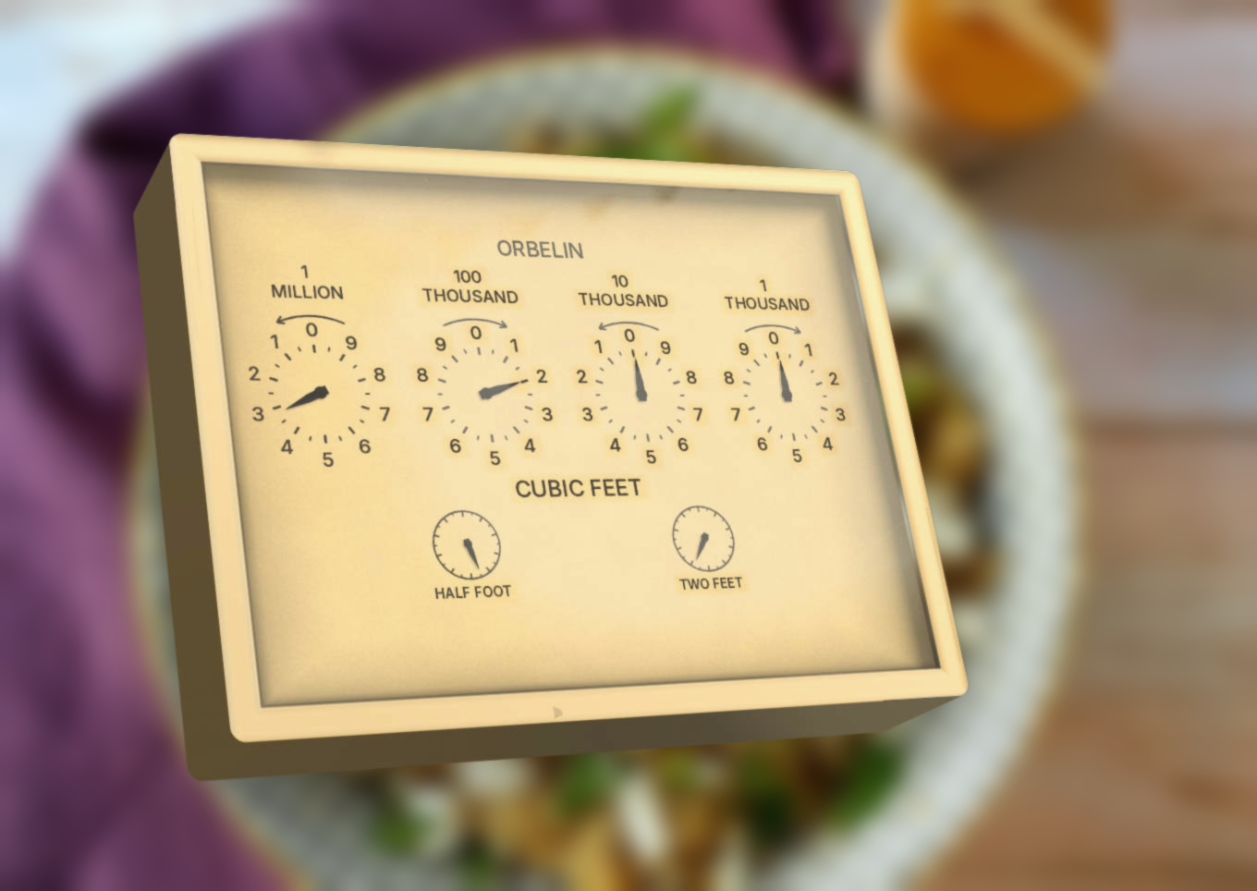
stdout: 320000 (ft³)
